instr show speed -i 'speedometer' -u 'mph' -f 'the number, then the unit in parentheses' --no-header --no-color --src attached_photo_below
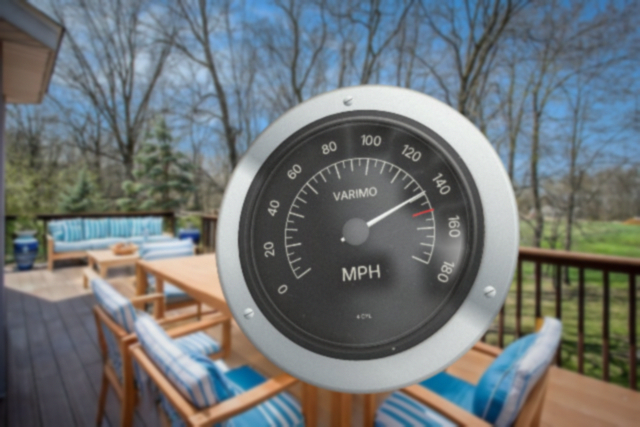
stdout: 140 (mph)
